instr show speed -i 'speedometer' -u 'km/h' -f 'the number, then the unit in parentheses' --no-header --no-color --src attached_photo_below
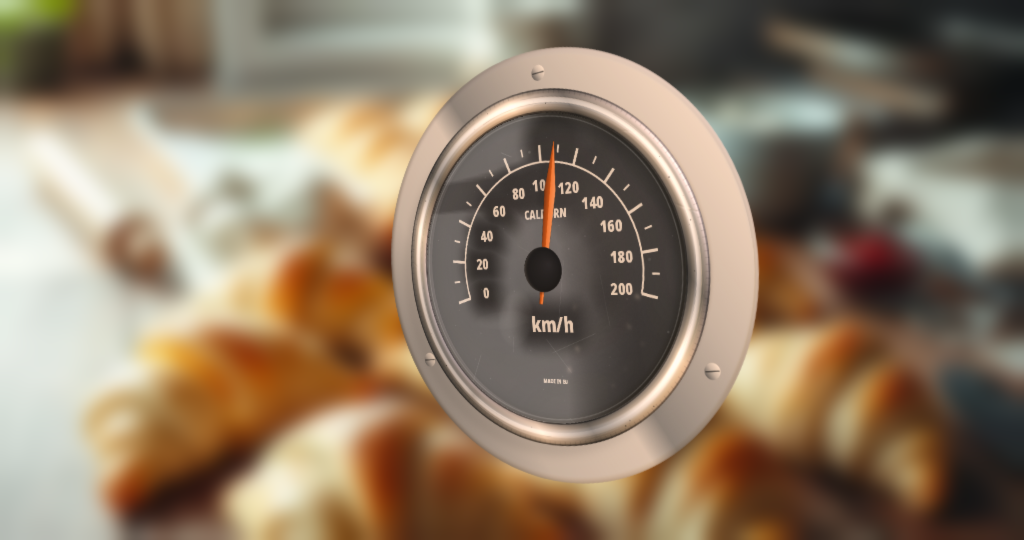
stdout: 110 (km/h)
